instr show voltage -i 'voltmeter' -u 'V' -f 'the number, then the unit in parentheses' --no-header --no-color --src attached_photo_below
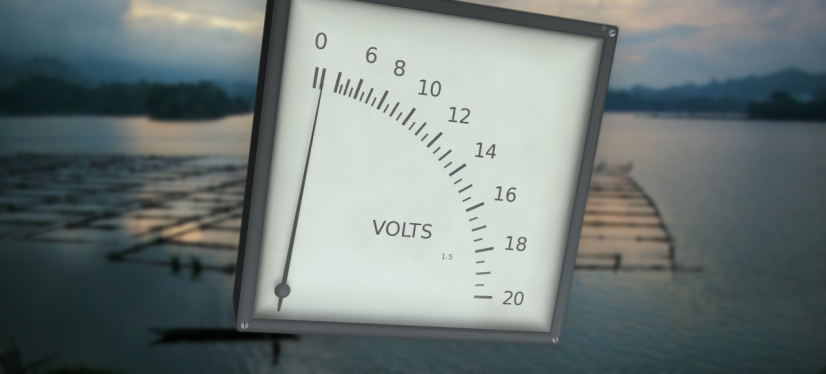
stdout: 2 (V)
